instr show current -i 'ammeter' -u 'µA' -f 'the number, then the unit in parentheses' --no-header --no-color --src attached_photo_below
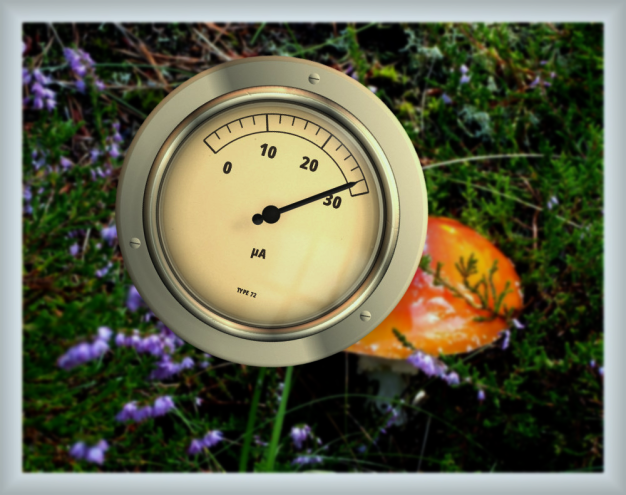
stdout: 28 (µA)
